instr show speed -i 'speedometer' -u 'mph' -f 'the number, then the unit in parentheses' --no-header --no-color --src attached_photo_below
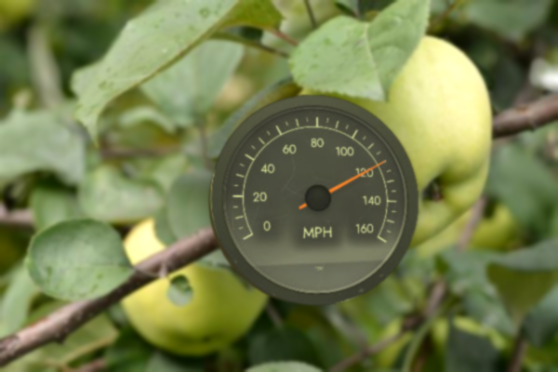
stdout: 120 (mph)
